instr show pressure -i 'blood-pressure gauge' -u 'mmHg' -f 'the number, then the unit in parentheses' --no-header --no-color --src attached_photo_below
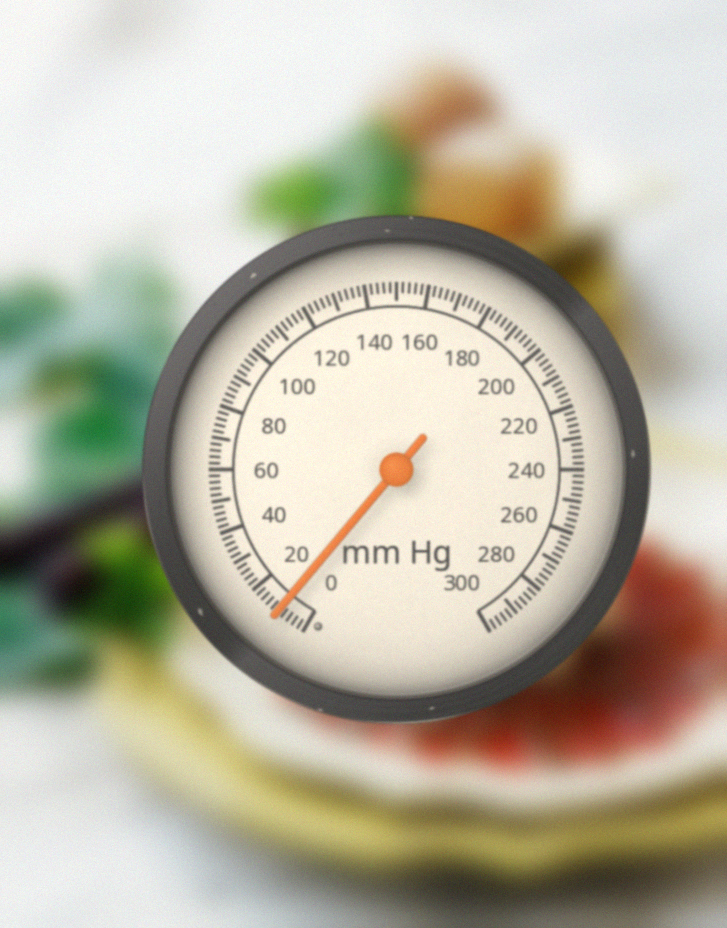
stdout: 10 (mmHg)
